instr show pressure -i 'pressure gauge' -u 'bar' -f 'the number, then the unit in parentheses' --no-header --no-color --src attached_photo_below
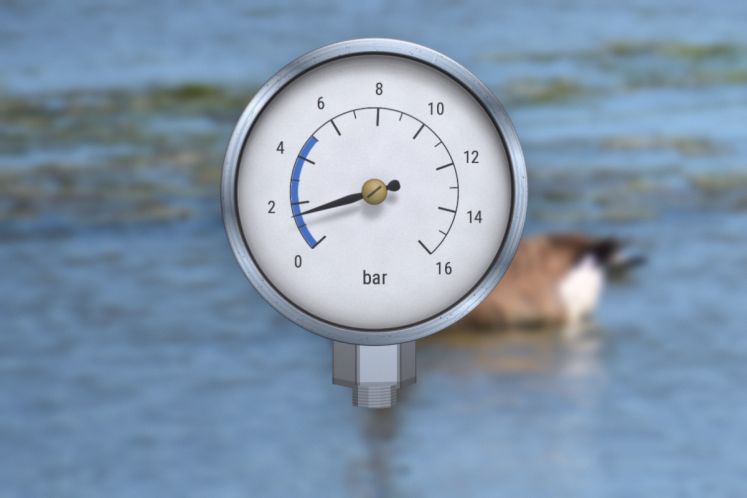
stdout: 1.5 (bar)
